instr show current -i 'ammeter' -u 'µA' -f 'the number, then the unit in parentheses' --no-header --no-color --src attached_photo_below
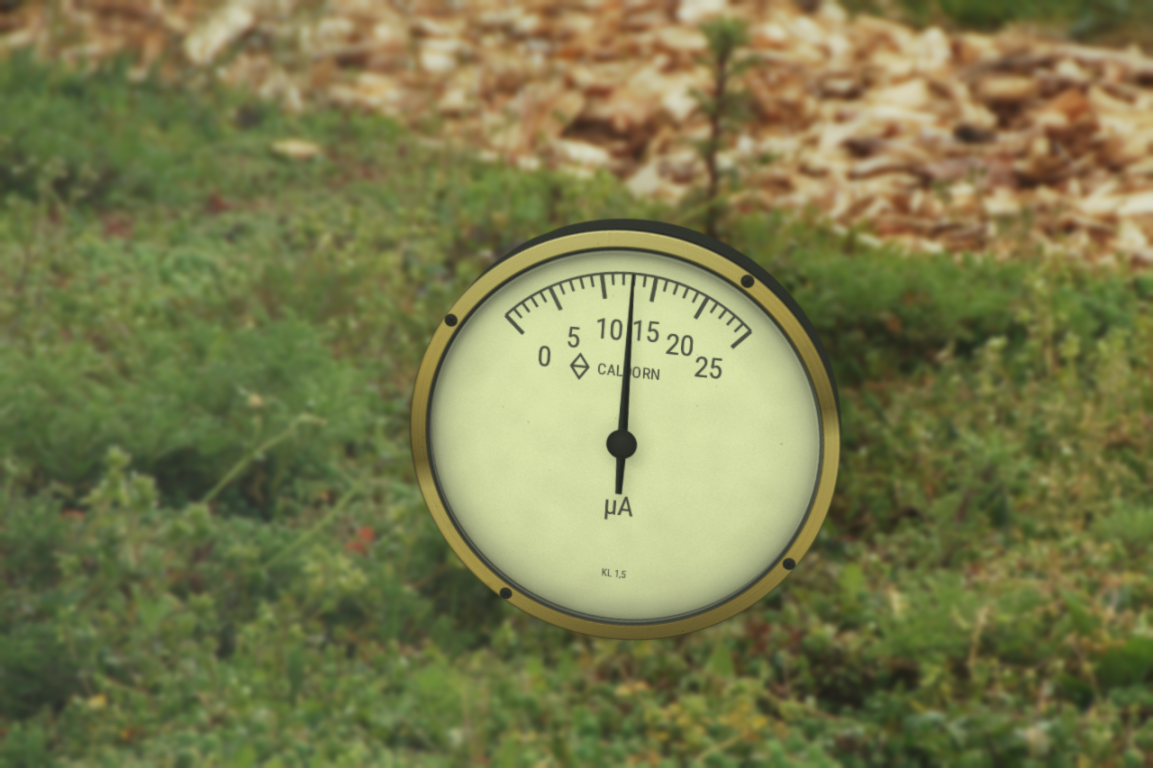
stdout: 13 (µA)
